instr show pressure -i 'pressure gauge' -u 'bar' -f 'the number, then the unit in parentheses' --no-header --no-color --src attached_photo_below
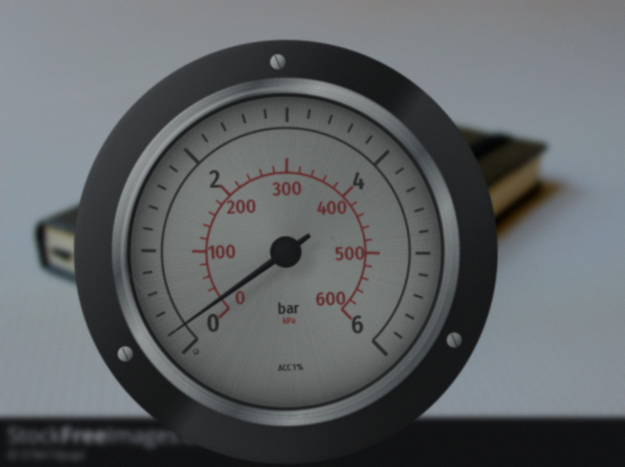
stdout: 0.2 (bar)
